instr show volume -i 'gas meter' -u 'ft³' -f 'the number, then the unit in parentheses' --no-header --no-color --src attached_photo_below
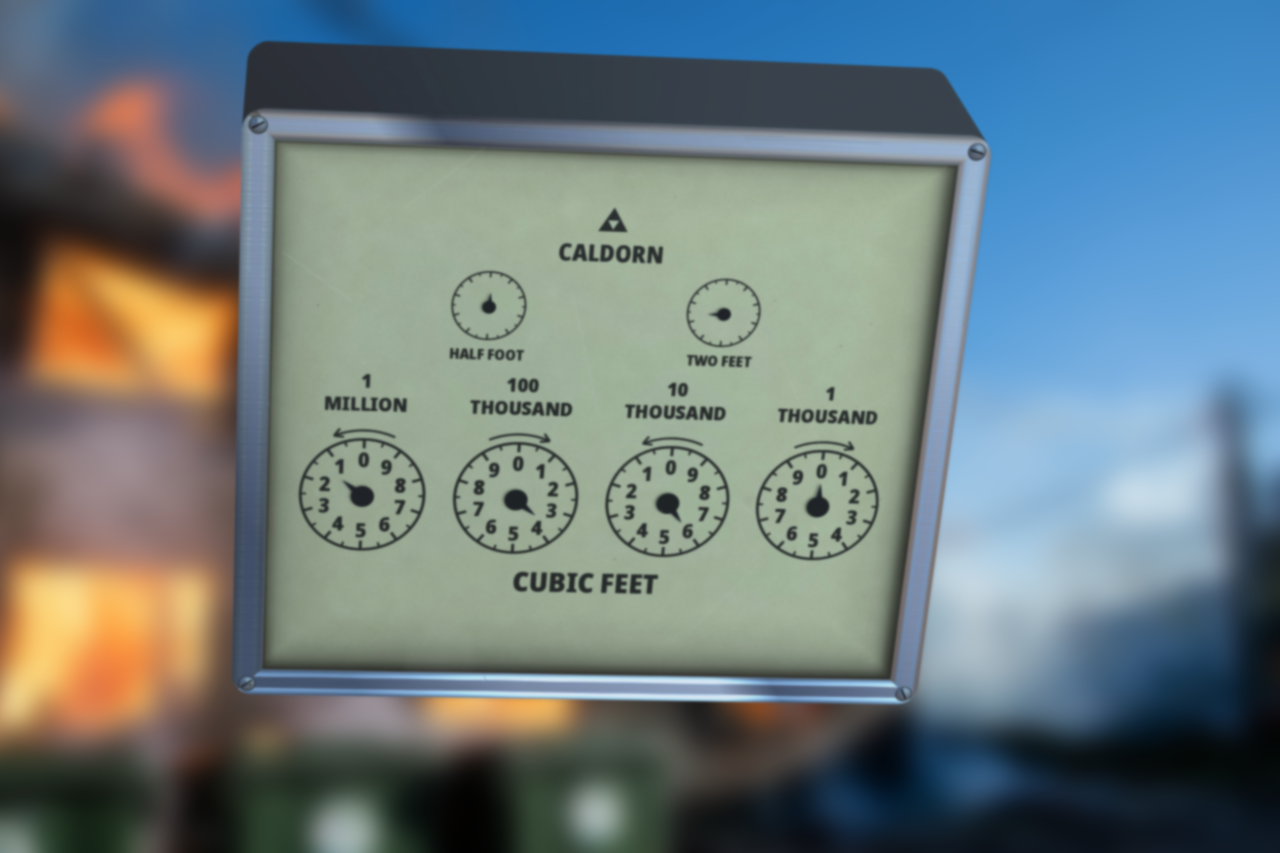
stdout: 136000 (ft³)
